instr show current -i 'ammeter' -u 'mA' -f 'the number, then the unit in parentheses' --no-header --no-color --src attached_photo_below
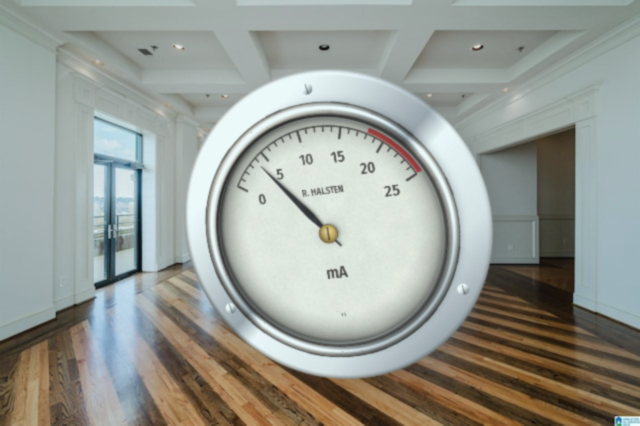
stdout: 4 (mA)
